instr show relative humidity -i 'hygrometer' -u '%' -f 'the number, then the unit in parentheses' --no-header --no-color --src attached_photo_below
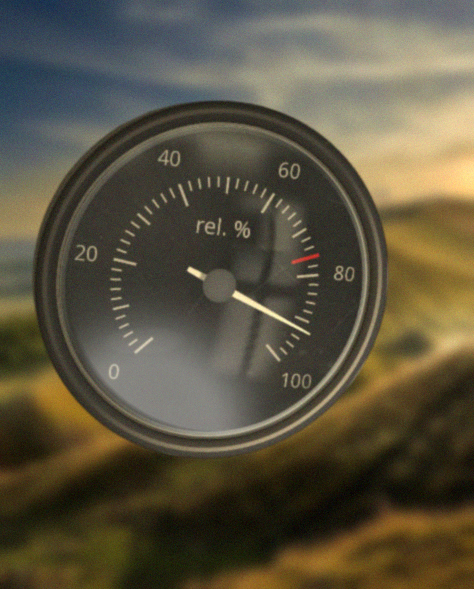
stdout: 92 (%)
